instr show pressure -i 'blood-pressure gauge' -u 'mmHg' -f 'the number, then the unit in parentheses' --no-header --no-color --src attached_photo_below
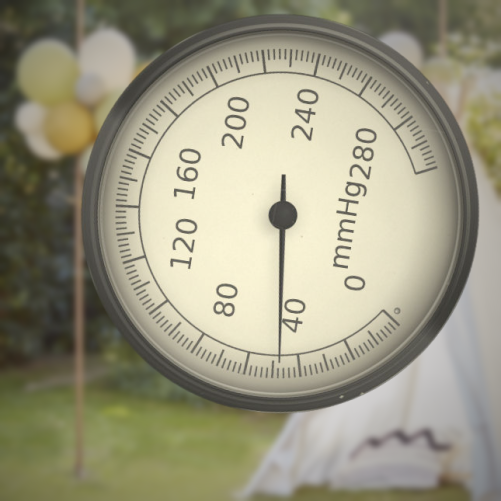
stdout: 48 (mmHg)
